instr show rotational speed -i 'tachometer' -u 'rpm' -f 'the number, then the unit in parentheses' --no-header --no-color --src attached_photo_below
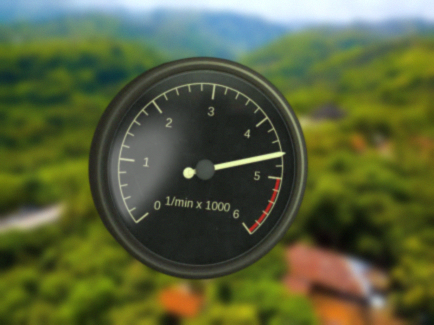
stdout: 4600 (rpm)
